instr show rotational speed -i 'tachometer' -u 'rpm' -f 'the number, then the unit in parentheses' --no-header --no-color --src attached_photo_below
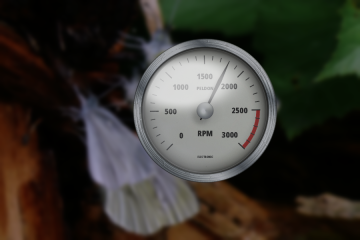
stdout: 1800 (rpm)
